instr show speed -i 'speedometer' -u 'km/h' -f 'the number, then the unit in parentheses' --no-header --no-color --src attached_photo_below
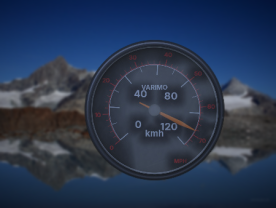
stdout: 110 (km/h)
